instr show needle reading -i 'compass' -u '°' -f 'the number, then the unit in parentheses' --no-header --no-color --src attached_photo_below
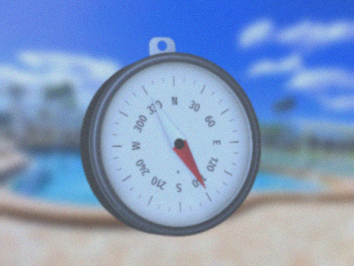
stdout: 150 (°)
